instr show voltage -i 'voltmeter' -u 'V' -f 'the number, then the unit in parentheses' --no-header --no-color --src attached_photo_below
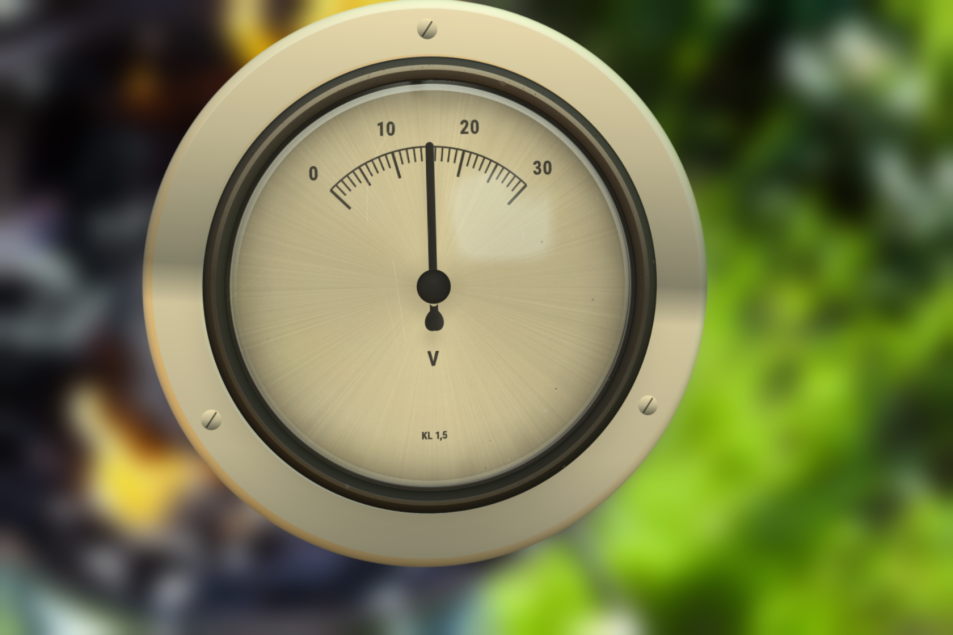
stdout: 15 (V)
